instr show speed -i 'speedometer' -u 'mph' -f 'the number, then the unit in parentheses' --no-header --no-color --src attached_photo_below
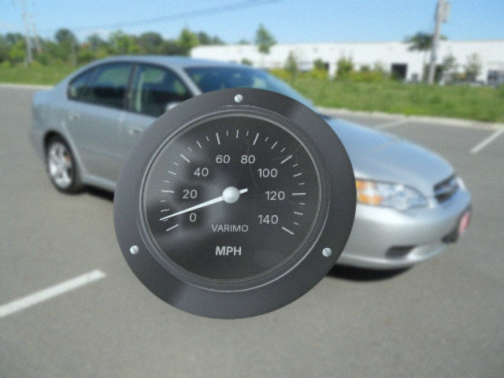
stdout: 5 (mph)
